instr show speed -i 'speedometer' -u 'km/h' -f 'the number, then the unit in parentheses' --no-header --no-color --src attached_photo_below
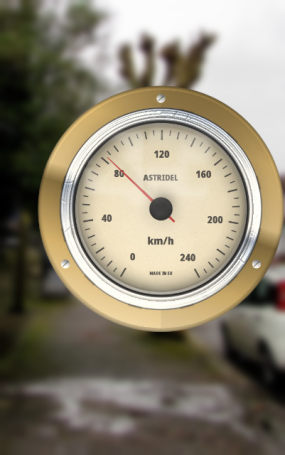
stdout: 82.5 (km/h)
